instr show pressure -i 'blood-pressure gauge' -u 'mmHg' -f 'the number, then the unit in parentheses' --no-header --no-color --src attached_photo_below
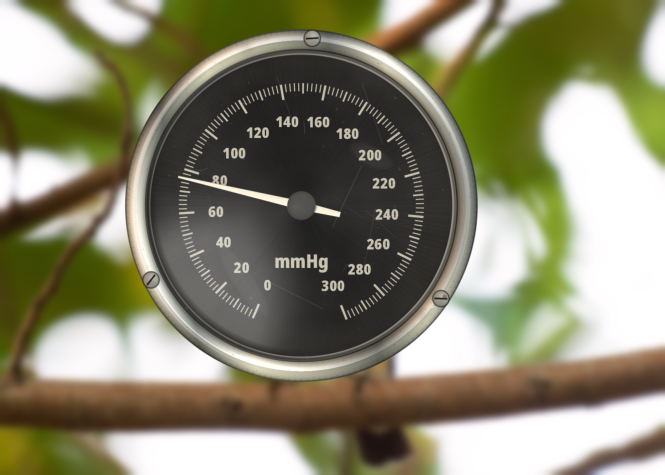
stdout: 76 (mmHg)
